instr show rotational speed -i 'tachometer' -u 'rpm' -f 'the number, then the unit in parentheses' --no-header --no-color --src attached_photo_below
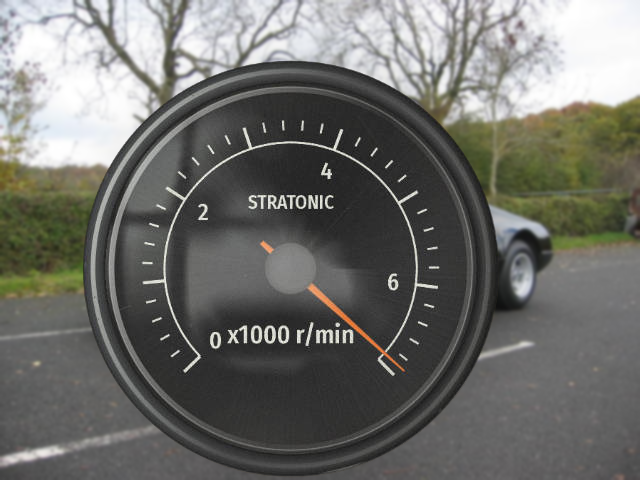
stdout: 6900 (rpm)
